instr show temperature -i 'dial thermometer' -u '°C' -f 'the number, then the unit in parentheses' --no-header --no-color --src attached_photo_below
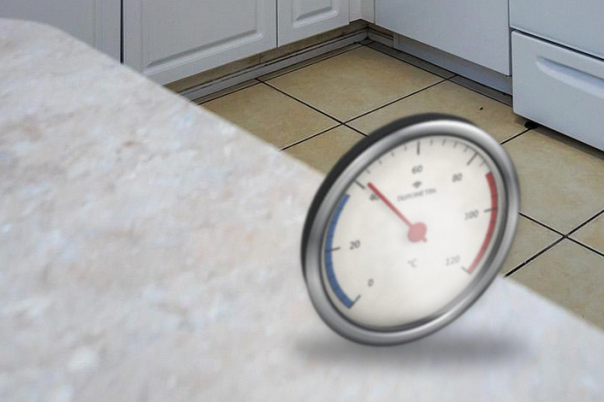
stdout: 42 (°C)
